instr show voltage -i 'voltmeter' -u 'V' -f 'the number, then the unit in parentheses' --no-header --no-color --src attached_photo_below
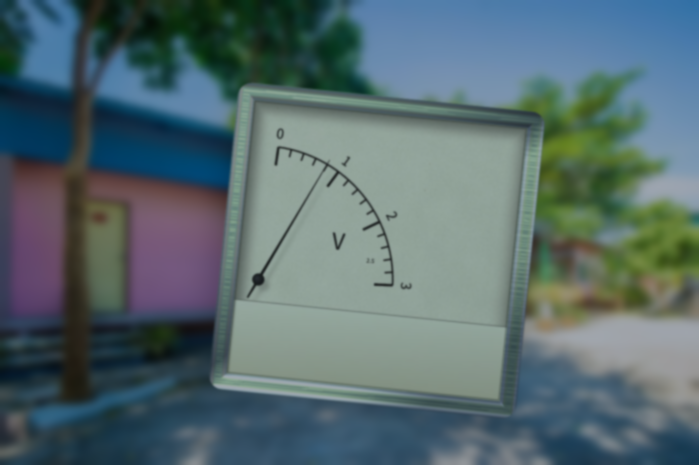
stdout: 0.8 (V)
